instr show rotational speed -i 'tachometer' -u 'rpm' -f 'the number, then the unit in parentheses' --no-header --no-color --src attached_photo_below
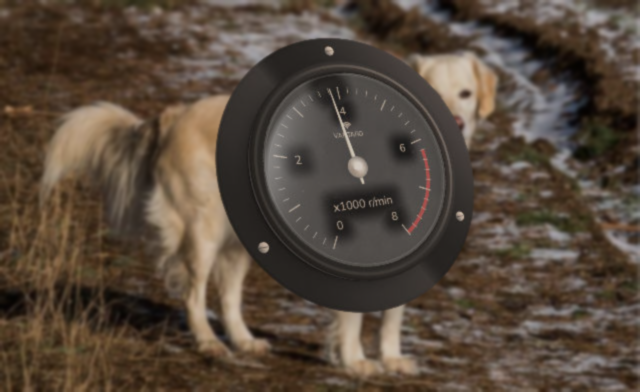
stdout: 3800 (rpm)
